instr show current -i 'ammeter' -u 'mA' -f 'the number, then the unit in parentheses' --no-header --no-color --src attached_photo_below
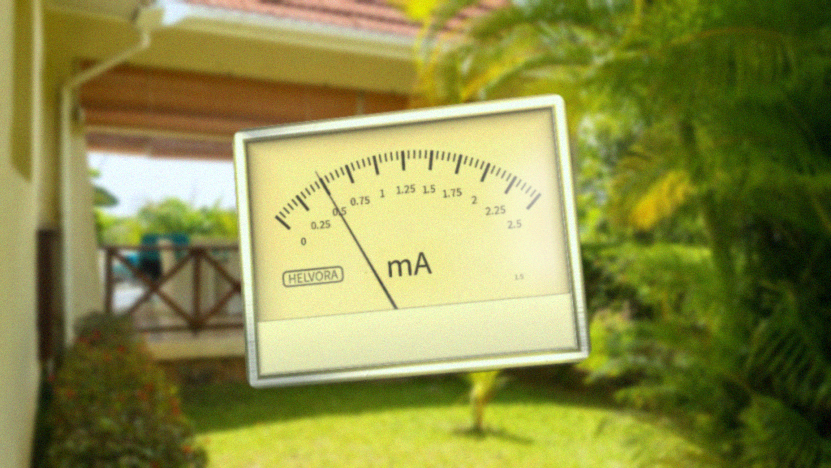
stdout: 0.5 (mA)
